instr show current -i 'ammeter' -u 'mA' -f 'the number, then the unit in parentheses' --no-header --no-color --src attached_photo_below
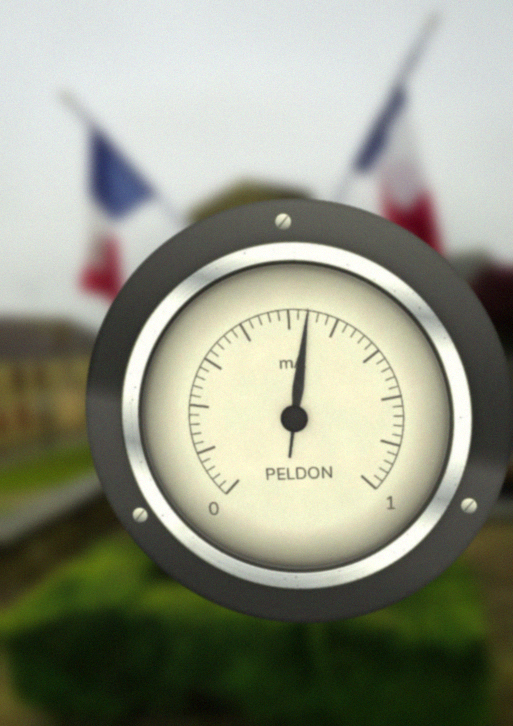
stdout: 0.54 (mA)
